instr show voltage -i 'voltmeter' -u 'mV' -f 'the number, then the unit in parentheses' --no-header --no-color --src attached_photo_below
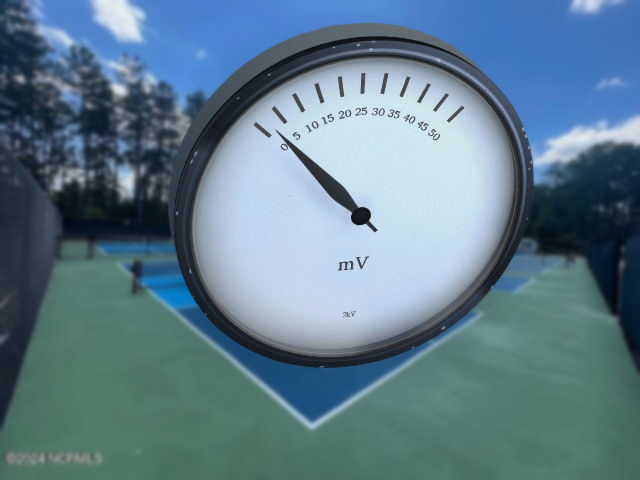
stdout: 2.5 (mV)
